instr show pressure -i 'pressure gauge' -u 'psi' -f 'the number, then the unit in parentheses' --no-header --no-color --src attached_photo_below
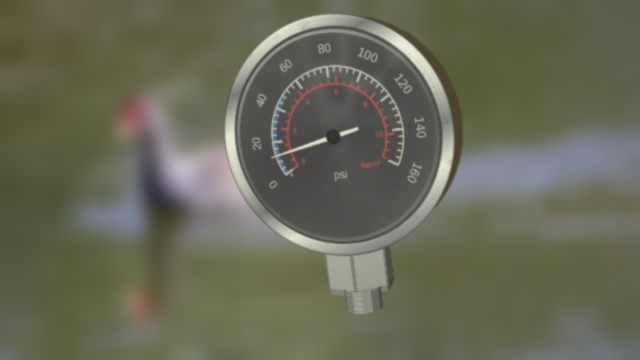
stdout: 12 (psi)
